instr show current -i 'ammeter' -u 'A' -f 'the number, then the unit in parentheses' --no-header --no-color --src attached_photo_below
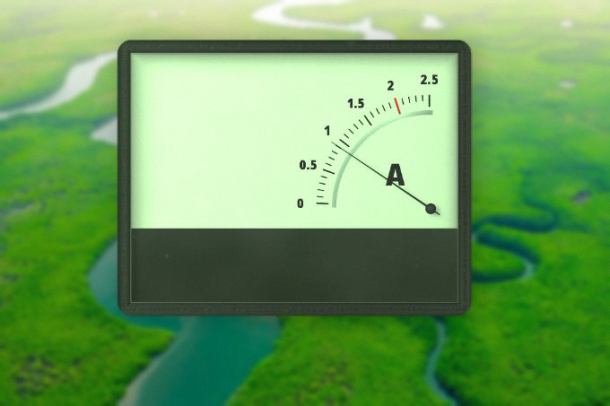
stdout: 0.9 (A)
